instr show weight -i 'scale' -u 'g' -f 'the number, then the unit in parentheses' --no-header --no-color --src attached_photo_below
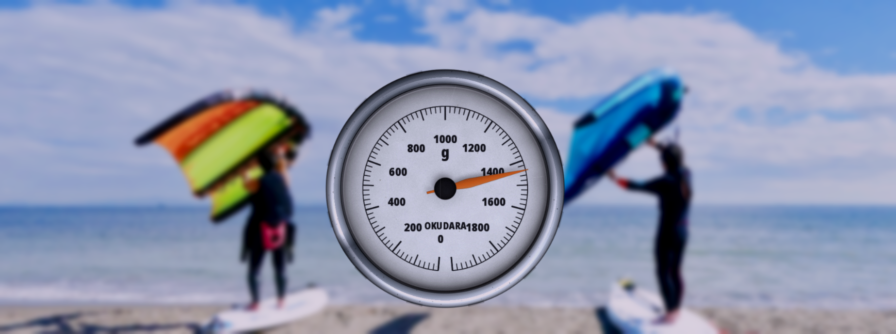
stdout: 1440 (g)
